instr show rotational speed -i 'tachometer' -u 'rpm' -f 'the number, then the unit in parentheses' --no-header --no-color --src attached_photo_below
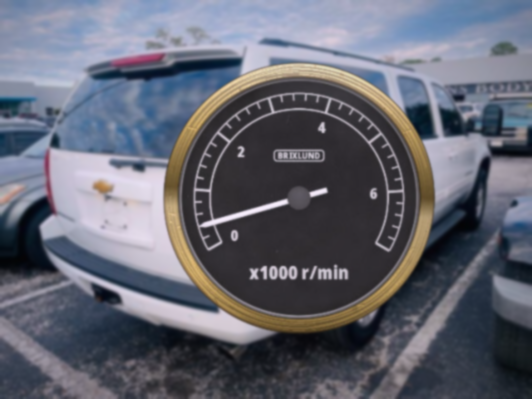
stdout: 400 (rpm)
